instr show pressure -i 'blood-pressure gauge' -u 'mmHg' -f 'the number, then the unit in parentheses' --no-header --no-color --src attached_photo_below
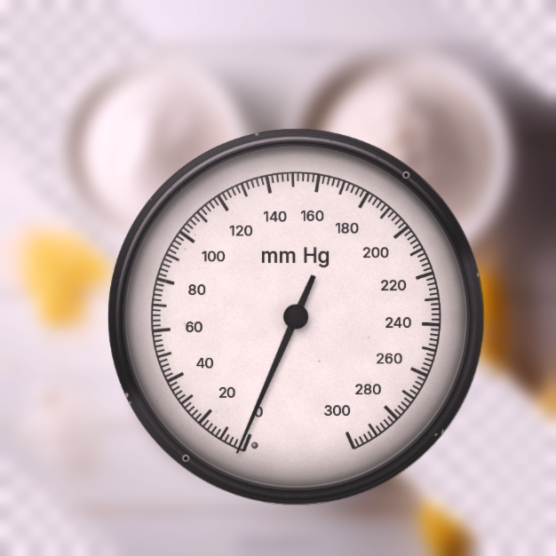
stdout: 2 (mmHg)
